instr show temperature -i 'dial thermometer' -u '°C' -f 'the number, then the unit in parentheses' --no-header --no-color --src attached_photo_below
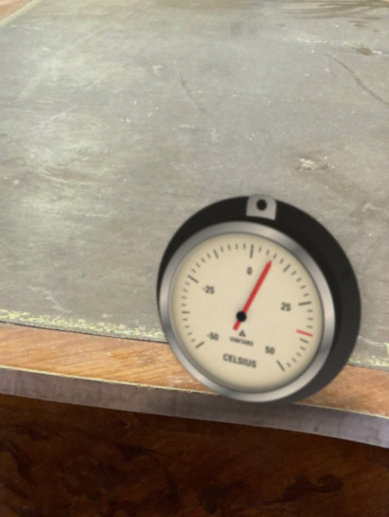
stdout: 7.5 (°C)
